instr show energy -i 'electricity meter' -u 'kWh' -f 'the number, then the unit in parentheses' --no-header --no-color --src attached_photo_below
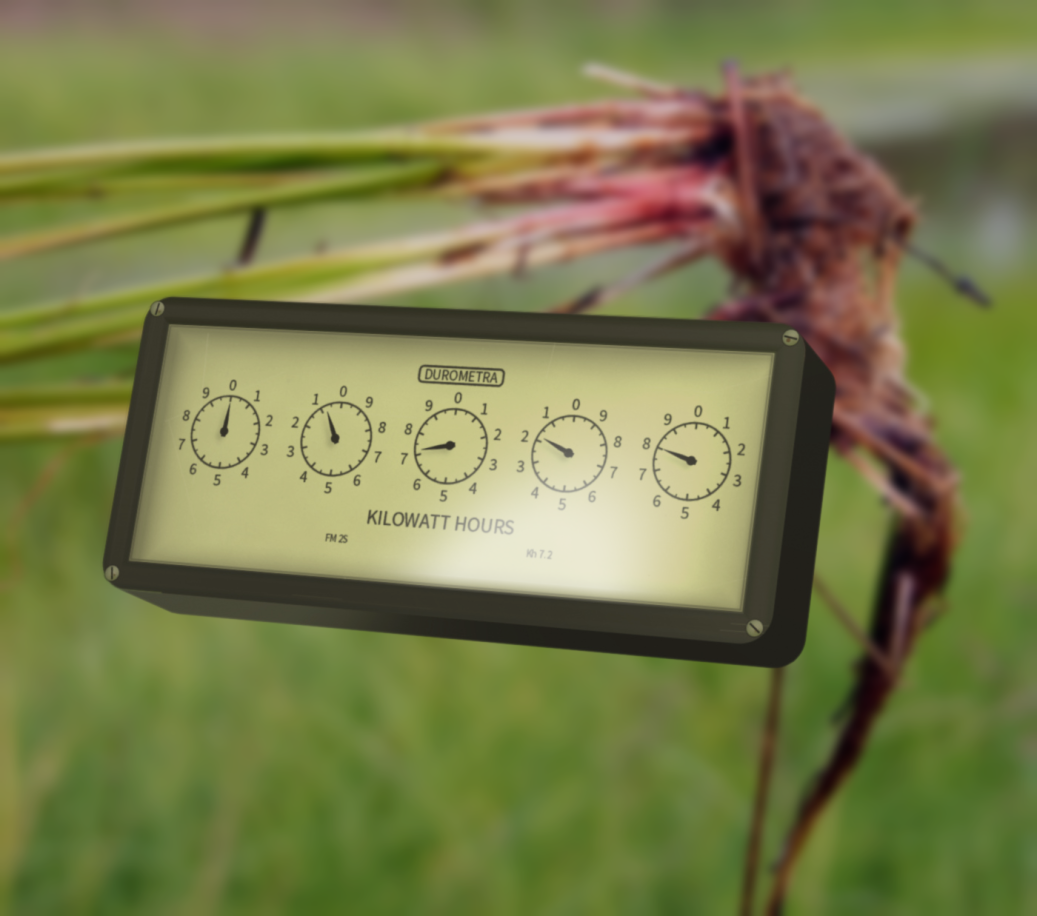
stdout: 718 (kWh)
